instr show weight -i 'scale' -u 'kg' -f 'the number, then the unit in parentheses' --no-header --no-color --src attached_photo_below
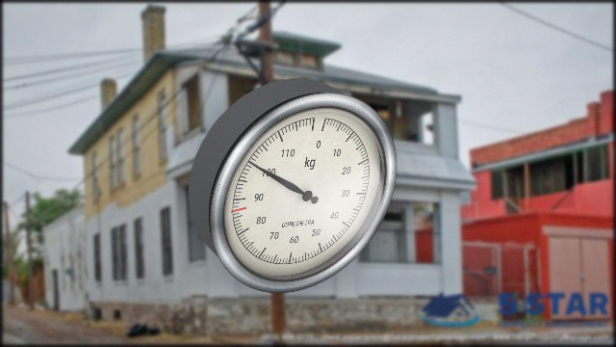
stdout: 100 (kg)
